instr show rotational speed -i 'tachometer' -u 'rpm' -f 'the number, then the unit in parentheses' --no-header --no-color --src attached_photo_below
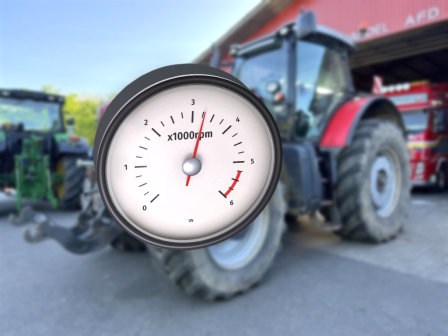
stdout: 3250 (rpm)
